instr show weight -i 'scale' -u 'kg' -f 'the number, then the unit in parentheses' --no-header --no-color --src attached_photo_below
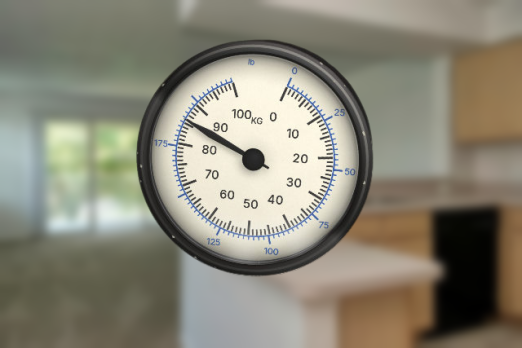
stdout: 86 (kg)
